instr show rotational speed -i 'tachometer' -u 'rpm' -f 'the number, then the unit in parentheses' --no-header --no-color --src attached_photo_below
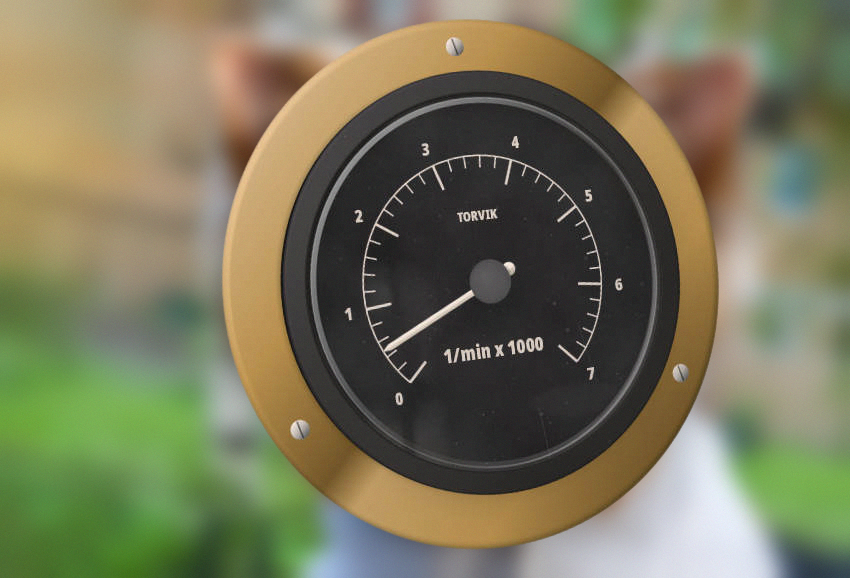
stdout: 500 (rpm)
